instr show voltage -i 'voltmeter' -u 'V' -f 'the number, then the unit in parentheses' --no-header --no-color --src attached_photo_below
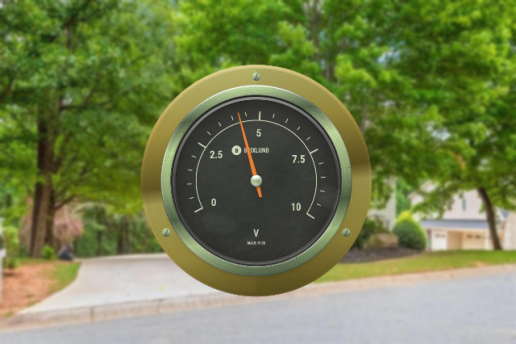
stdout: 4.25 (V)
